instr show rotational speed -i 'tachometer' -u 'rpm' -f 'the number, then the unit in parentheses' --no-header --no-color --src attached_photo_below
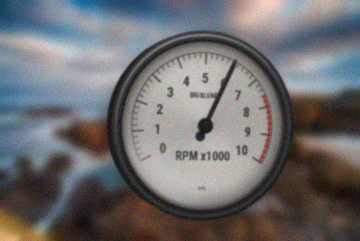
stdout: 6000 (rpm)
